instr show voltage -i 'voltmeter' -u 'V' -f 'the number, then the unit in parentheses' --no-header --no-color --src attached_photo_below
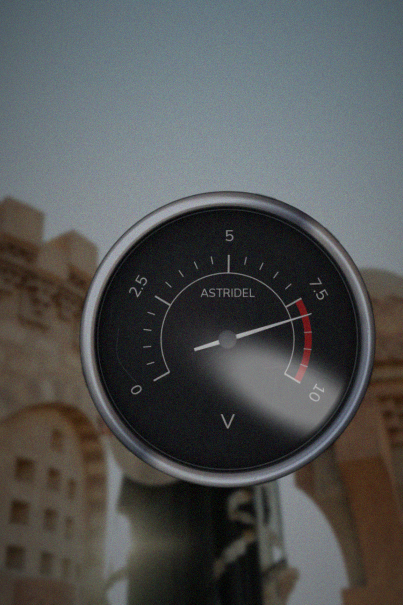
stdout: 8 (V)
